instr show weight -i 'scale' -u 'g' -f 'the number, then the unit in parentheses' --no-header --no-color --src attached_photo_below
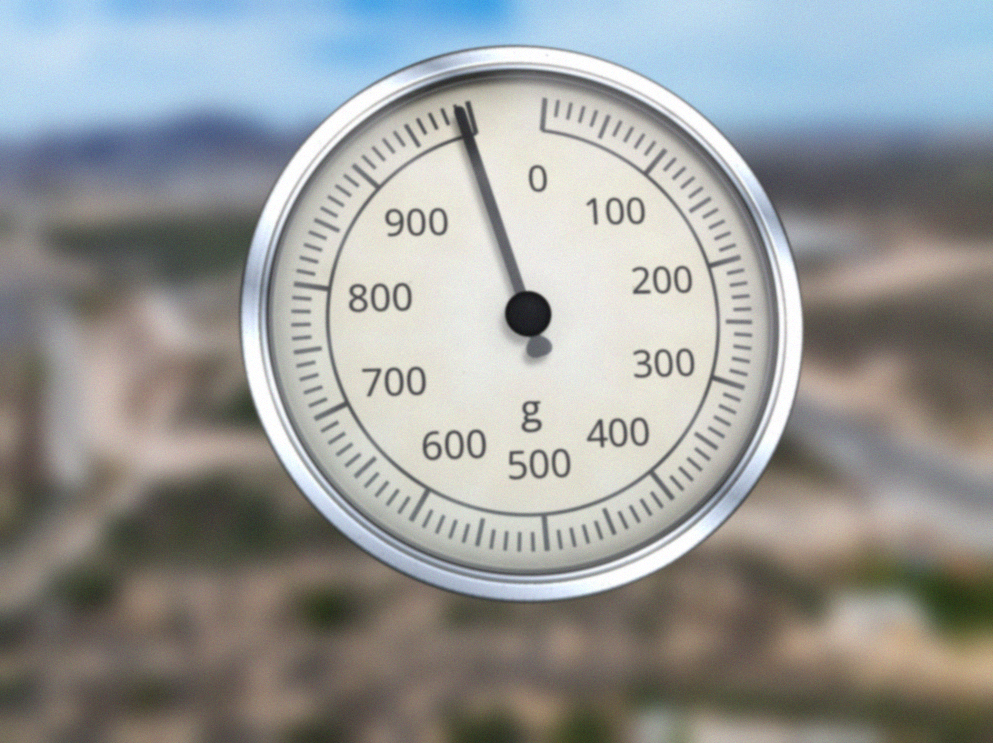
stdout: 990 (g)
